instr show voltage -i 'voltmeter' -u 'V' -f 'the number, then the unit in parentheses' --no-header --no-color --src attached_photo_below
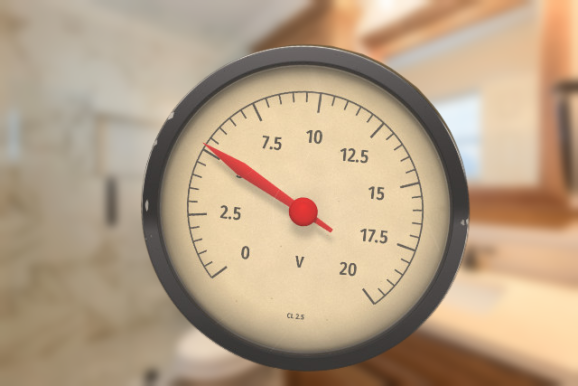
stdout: 5.25 (V)
